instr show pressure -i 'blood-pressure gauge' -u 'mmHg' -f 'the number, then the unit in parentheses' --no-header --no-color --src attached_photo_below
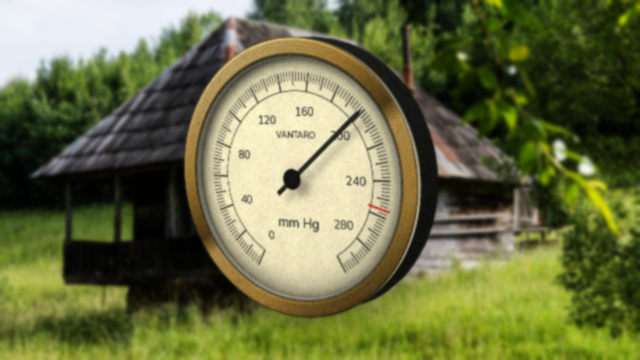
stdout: 200 (mmHg)
